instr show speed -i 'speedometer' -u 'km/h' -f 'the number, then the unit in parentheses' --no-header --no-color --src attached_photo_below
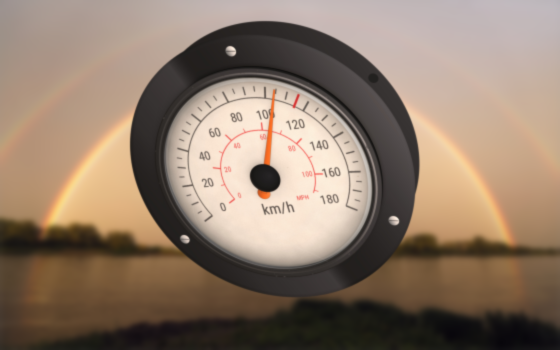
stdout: 105 (km/h)
